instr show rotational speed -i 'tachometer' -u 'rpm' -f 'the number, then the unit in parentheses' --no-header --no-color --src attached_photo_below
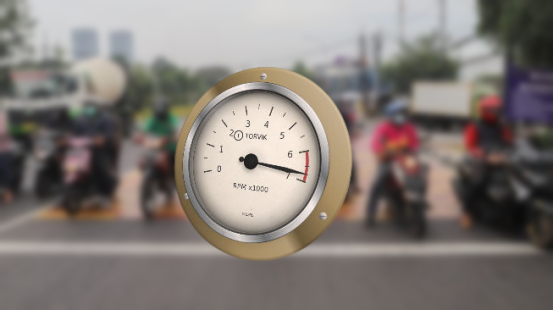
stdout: 6750 (rpm)
